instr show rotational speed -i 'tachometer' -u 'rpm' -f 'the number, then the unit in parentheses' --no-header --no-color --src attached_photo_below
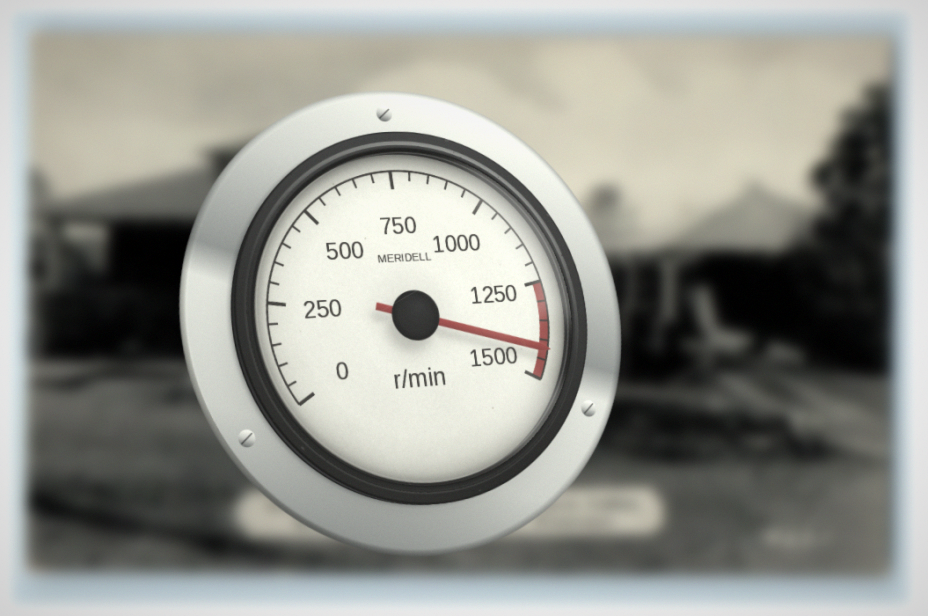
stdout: 1425 (rpm)
